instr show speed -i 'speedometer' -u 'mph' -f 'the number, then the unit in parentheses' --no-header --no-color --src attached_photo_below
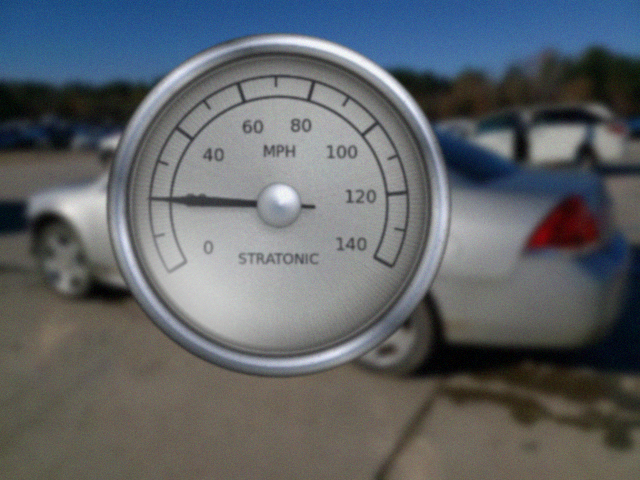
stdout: 20 (mph)
